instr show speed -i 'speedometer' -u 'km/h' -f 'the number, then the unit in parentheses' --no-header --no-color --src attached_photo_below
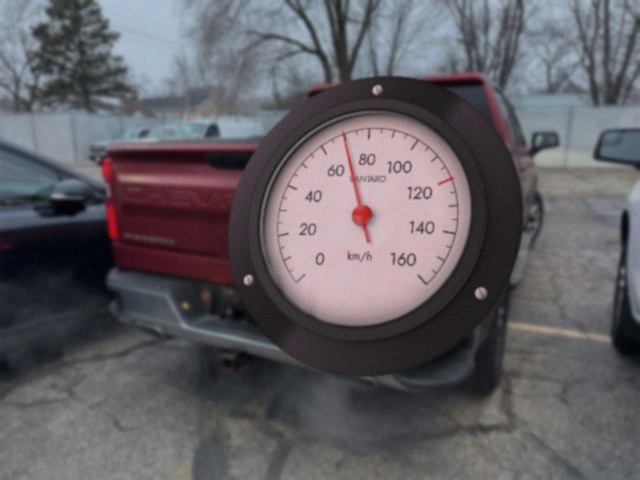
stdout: 70 (km/h)
